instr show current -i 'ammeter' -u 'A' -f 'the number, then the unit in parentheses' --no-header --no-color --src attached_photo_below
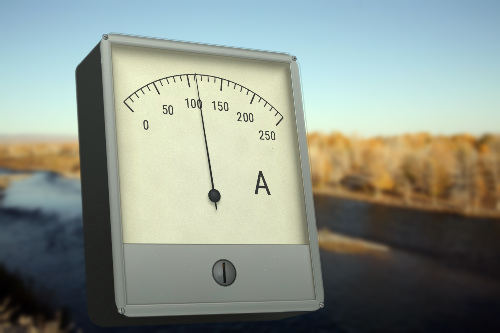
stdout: 110 (A)
